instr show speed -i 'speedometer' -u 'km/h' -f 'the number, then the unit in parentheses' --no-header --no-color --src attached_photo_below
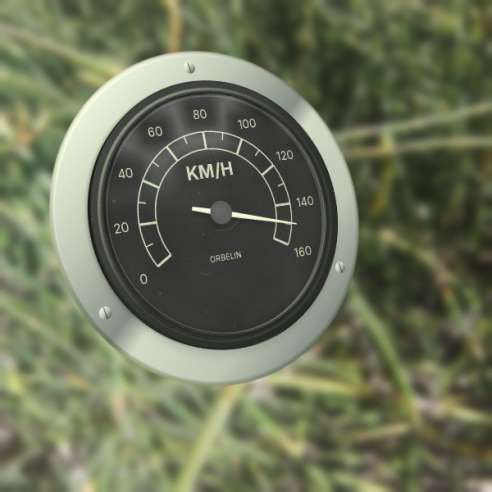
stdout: 150 (km/h)
